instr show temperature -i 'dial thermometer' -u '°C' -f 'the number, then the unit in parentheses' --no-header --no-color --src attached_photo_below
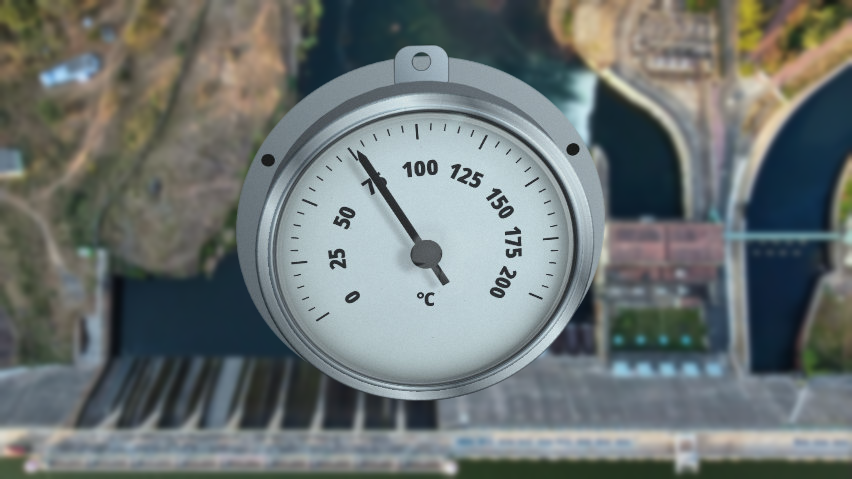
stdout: 77.5 (°C)
